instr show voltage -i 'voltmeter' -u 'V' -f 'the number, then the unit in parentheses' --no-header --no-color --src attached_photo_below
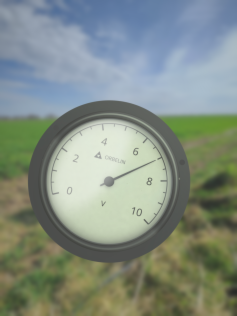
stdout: 7 (V)
